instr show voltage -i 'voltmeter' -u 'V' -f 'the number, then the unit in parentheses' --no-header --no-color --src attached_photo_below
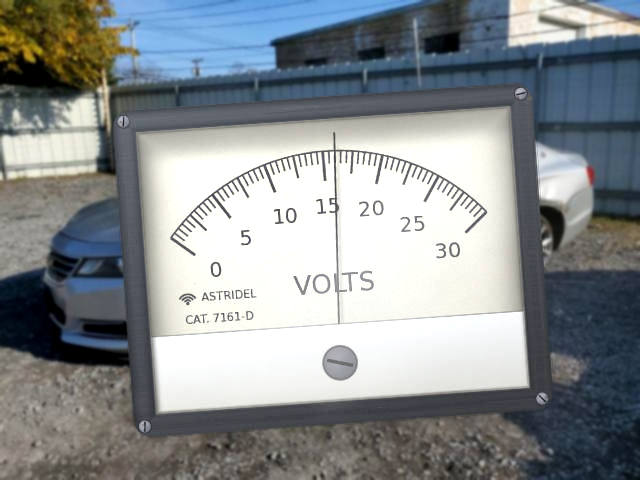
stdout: 16 (V)
